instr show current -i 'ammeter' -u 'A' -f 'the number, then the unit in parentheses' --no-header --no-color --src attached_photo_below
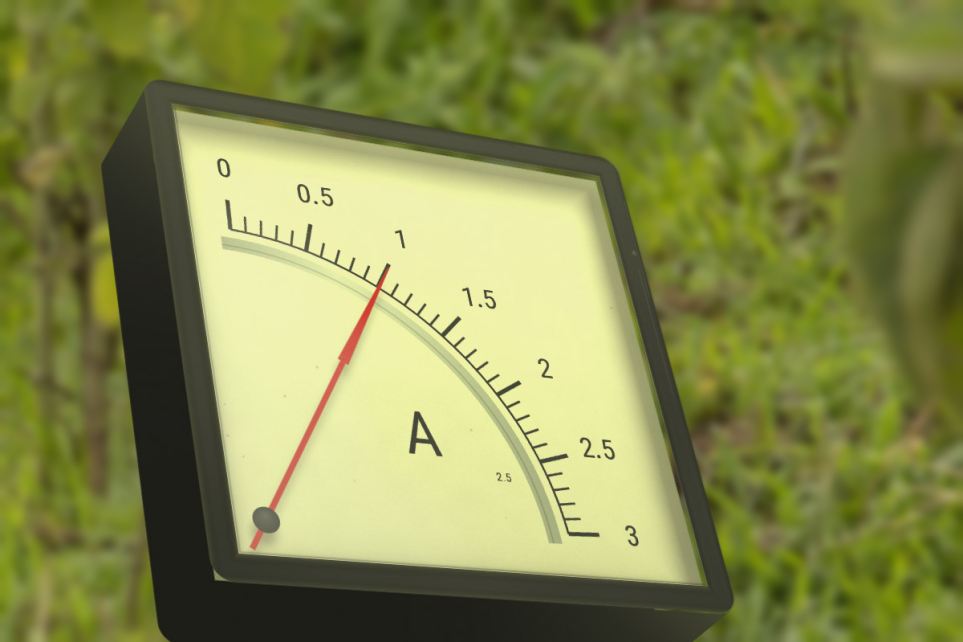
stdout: 1 (A)
